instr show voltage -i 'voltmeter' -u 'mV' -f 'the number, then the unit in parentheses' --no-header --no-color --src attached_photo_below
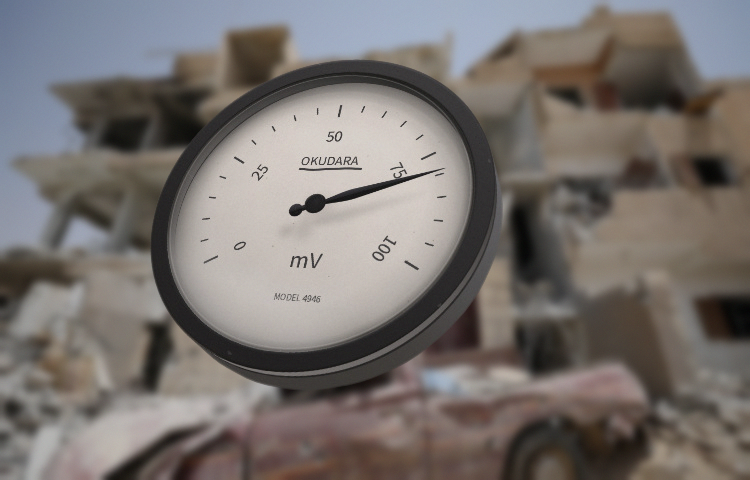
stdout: 80 (mV)
